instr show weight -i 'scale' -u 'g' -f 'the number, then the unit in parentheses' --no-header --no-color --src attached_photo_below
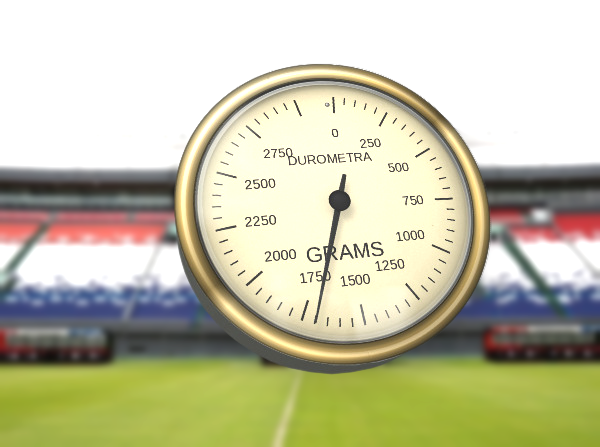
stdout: 1700 (g)
